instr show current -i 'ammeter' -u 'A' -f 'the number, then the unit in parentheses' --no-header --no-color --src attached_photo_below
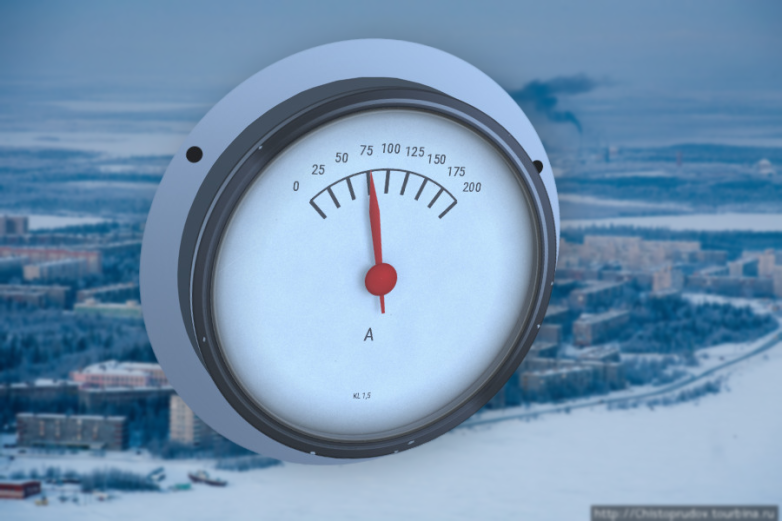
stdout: 75 (A)
